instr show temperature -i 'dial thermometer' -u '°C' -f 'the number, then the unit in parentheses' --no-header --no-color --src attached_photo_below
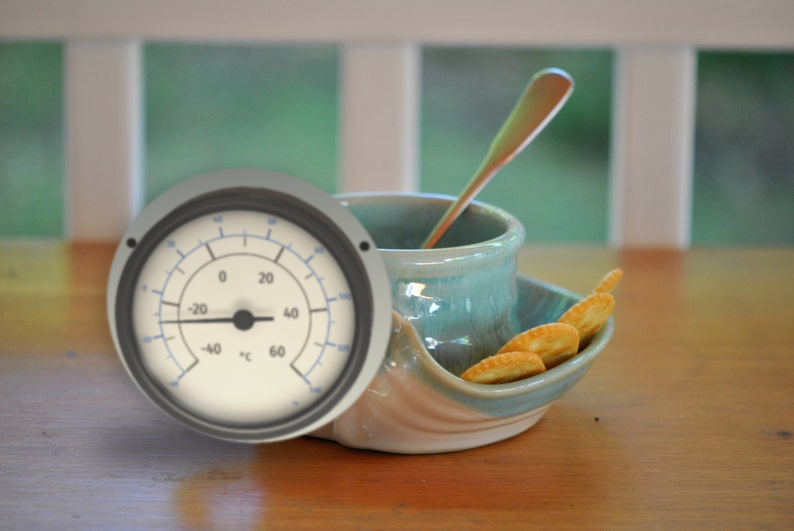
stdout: -25 (°C)
